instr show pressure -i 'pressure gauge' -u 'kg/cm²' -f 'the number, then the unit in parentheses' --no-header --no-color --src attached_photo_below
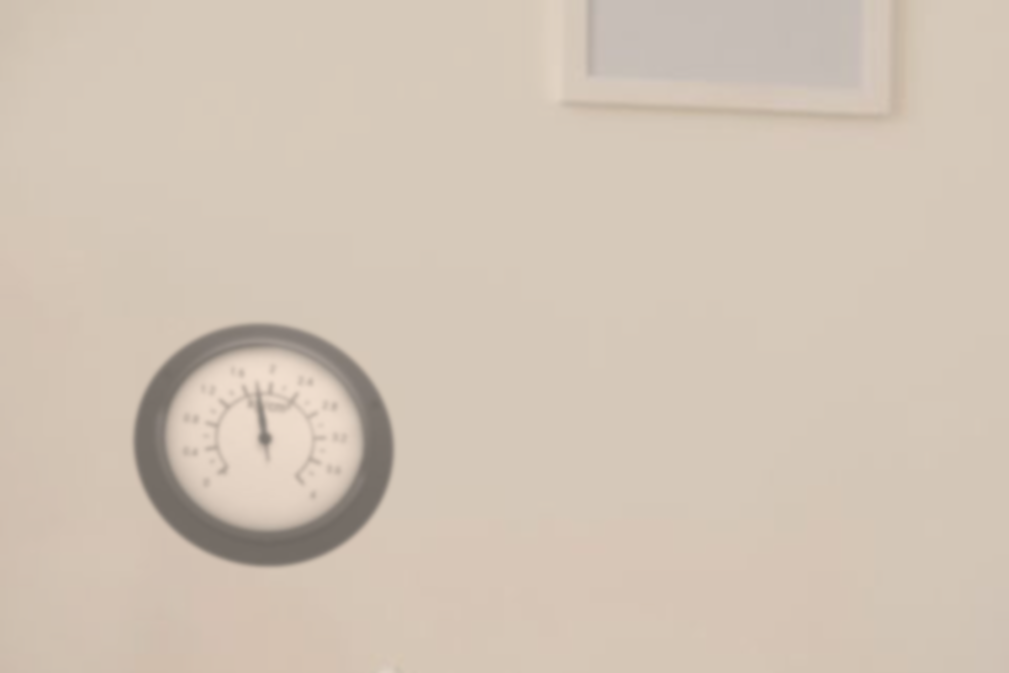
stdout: 1.8 (kg/cm²)
